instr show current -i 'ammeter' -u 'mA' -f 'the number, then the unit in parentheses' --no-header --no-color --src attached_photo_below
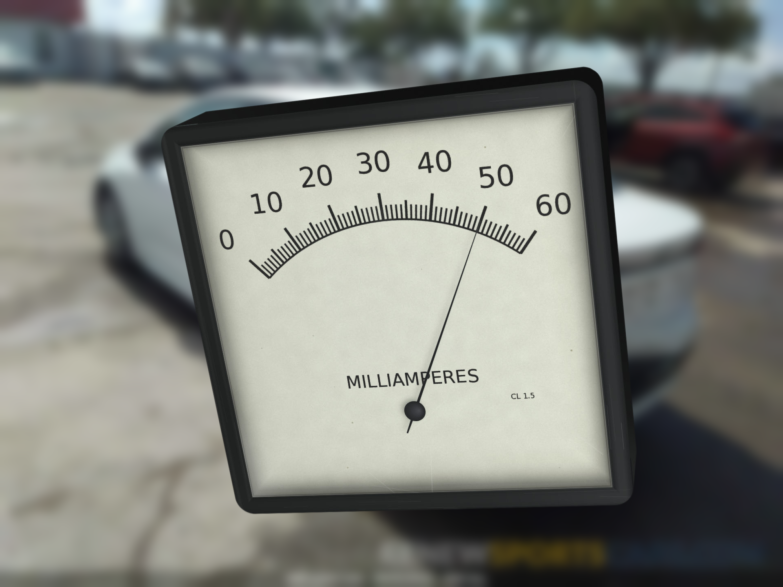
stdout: 50 (mA)
